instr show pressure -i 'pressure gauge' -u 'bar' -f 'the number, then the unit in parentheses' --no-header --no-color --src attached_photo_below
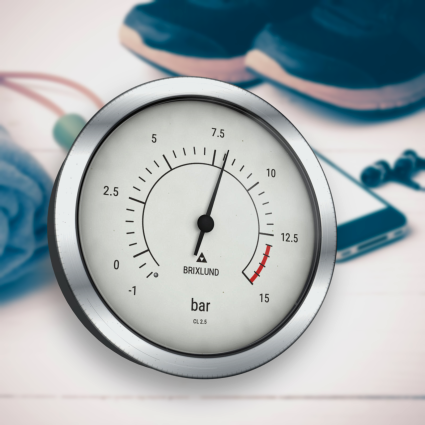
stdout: 8 (bar)
